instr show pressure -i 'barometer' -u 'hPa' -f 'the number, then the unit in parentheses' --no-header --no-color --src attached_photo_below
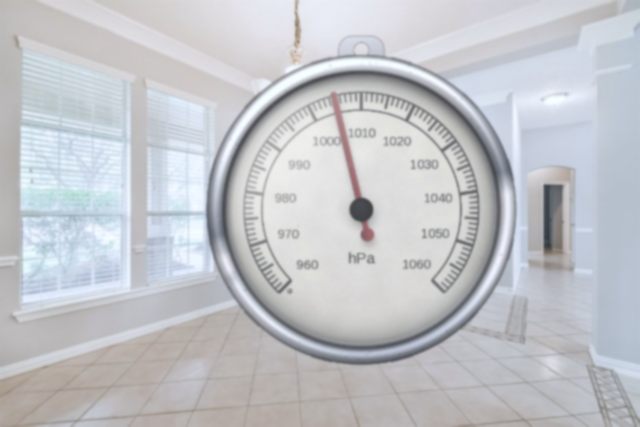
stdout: 1005 (hPa)
